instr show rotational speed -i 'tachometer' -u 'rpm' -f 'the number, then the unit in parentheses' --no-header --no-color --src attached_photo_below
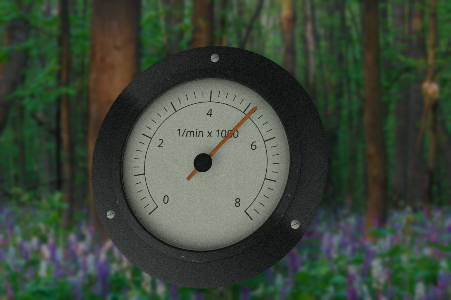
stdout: 5200 (rpm)
